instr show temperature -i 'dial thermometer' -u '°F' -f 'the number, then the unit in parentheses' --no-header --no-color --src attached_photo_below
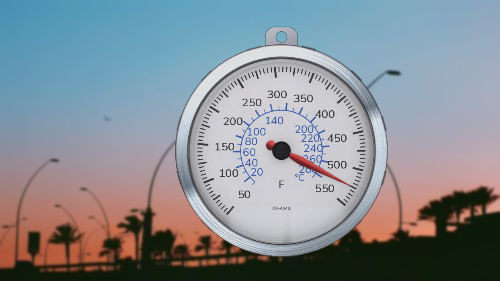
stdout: 525 (°F)
